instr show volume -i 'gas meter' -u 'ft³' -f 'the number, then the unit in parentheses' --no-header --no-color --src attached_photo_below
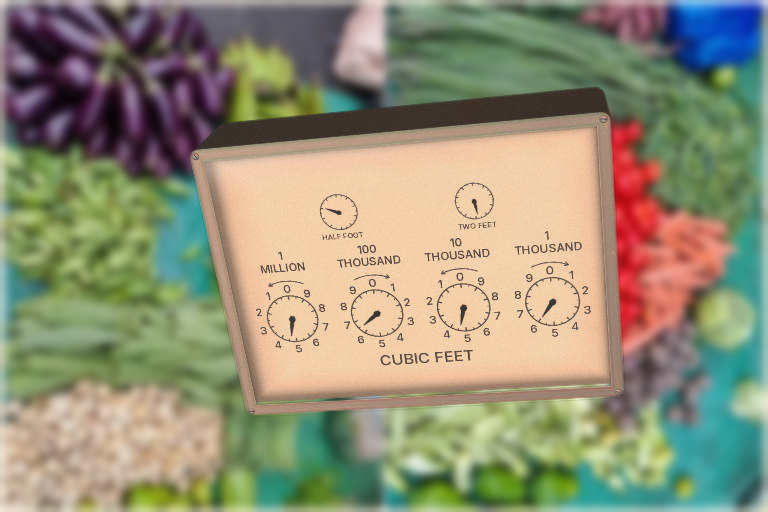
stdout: 464600 (ft³)
